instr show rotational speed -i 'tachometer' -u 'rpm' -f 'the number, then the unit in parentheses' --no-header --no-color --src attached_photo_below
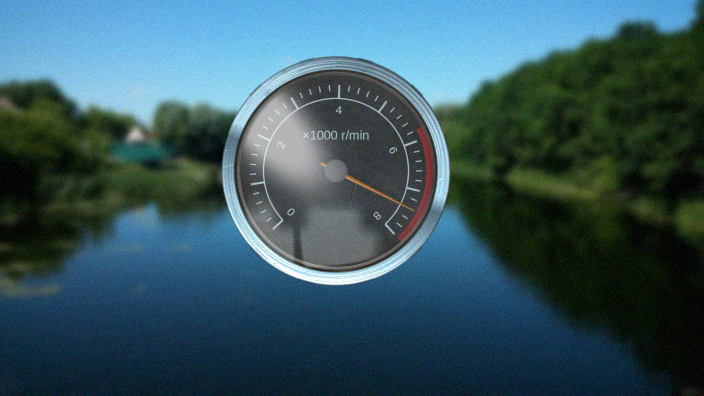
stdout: 7400 (rpm)
